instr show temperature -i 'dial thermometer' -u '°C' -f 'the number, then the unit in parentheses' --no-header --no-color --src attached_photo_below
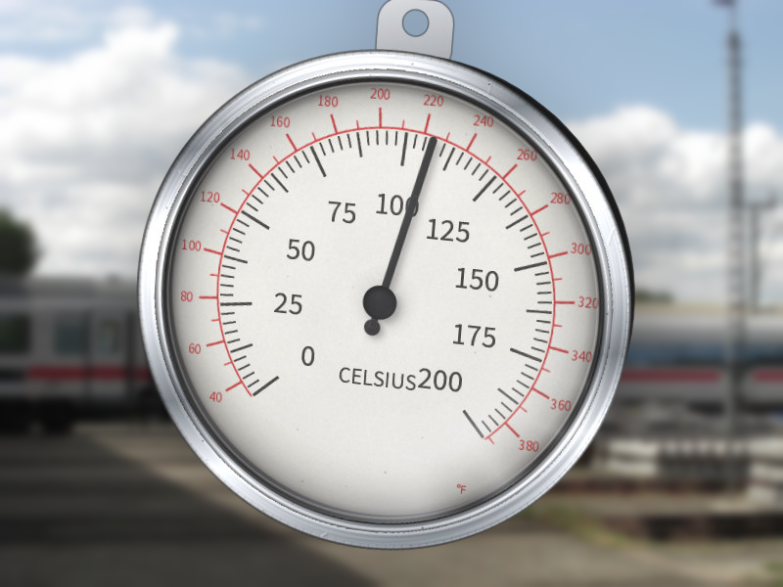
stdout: 107.5 (°C)
